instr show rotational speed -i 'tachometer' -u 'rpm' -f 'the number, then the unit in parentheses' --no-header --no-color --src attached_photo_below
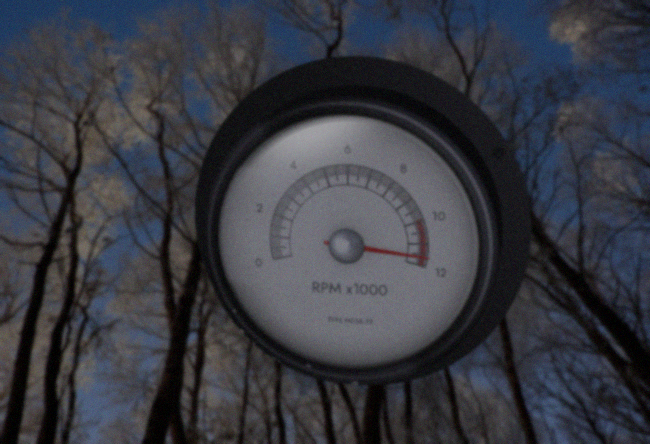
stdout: 11500 (rpm)
